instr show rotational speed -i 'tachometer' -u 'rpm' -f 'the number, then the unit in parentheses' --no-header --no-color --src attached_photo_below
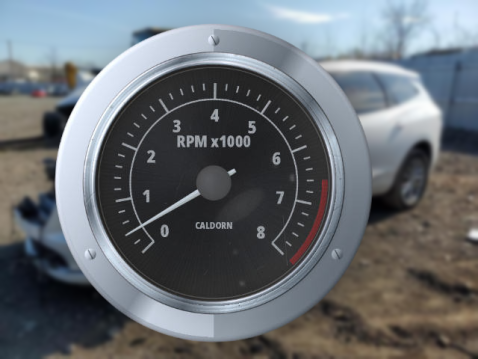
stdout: 400 (rpm)
